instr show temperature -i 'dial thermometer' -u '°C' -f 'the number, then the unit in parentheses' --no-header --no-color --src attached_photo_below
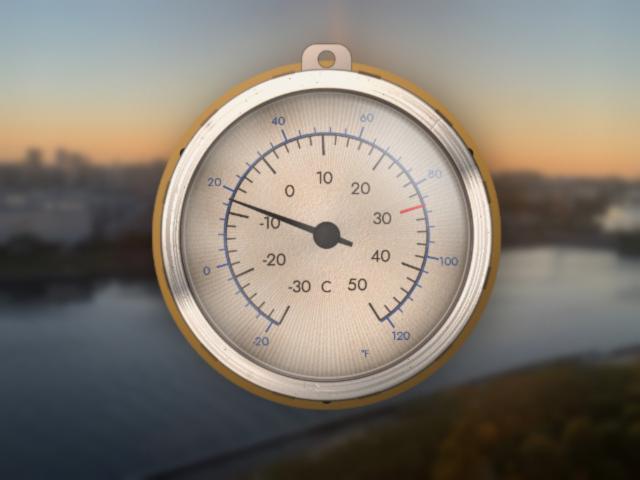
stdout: -8 (°C)
